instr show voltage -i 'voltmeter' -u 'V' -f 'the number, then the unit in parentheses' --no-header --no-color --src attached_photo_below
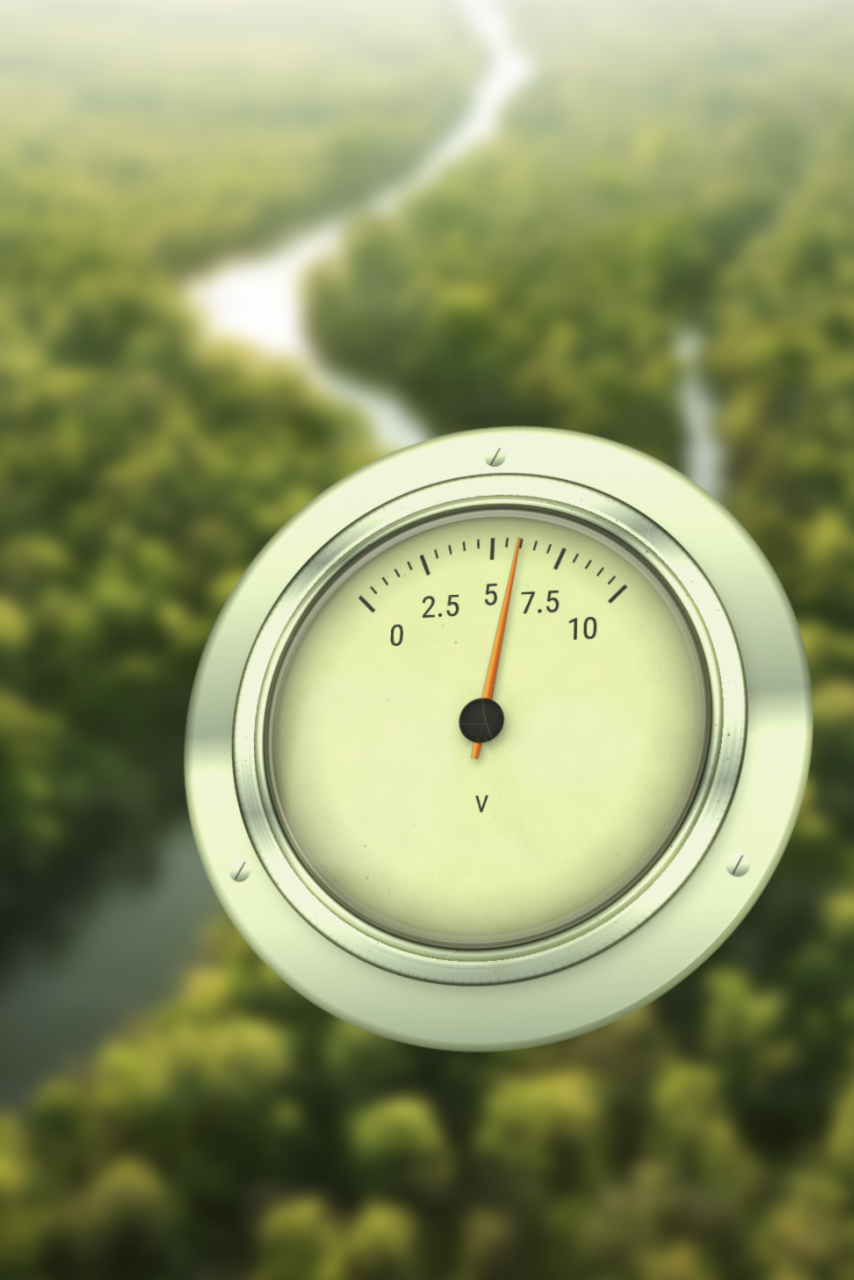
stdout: 6 (V)
